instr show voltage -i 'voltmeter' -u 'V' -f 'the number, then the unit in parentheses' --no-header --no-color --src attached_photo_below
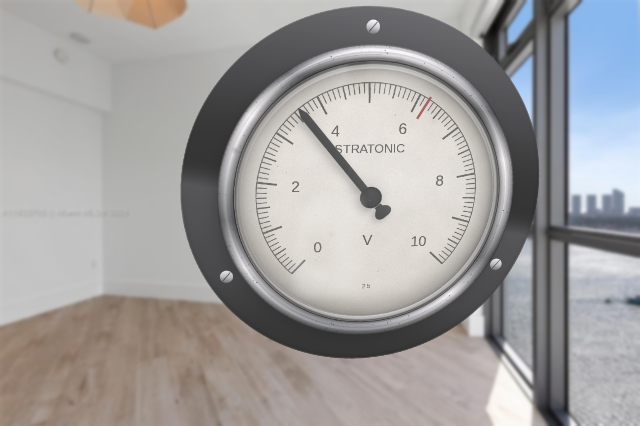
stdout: 3.6 (V)
